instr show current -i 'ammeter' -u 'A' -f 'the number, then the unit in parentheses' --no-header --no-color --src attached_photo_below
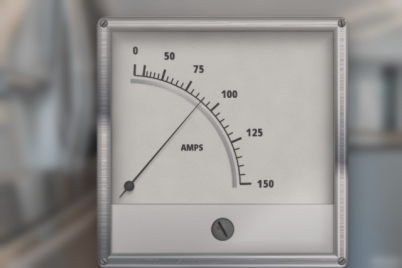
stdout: 90 (A)
